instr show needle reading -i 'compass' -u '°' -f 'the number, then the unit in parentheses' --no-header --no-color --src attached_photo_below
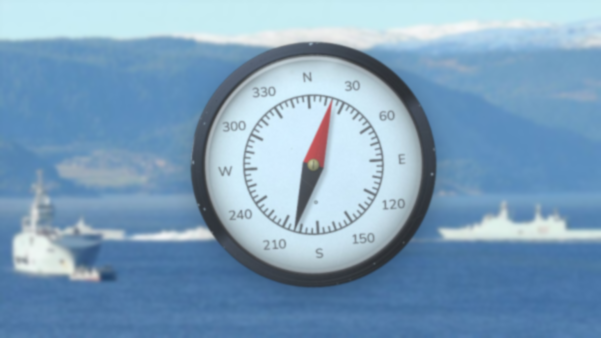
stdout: 20 (°)
